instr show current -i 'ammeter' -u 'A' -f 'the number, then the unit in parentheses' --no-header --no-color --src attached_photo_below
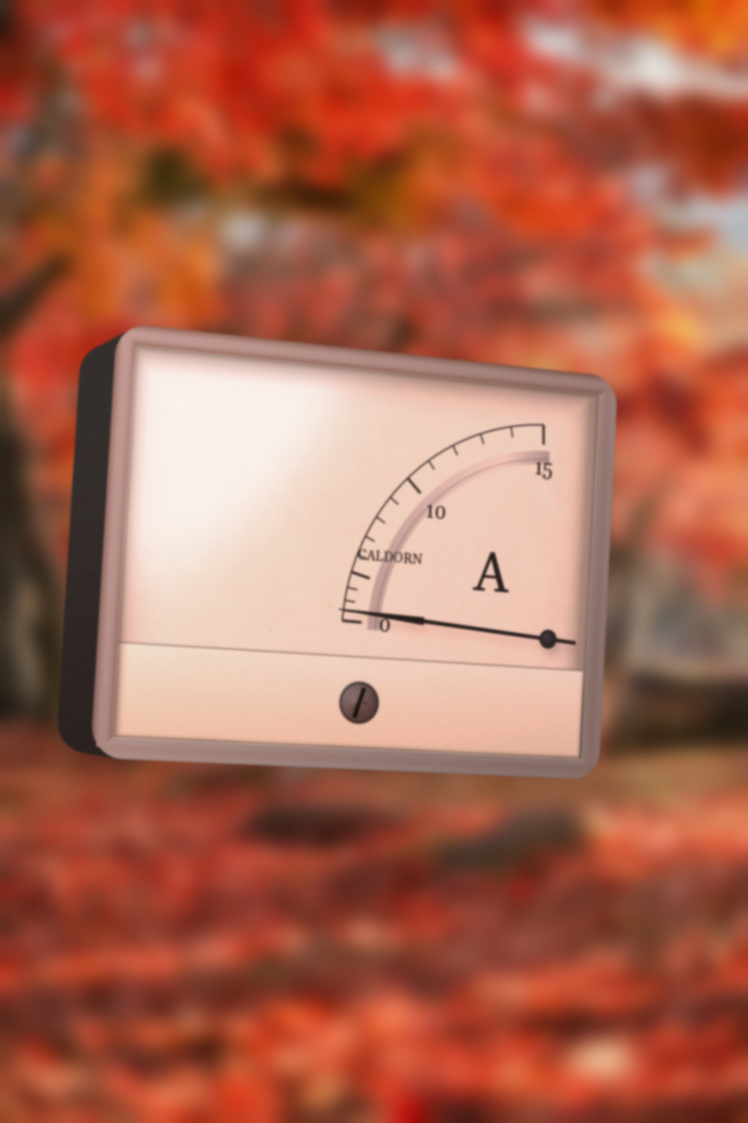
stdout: 2 (A)
